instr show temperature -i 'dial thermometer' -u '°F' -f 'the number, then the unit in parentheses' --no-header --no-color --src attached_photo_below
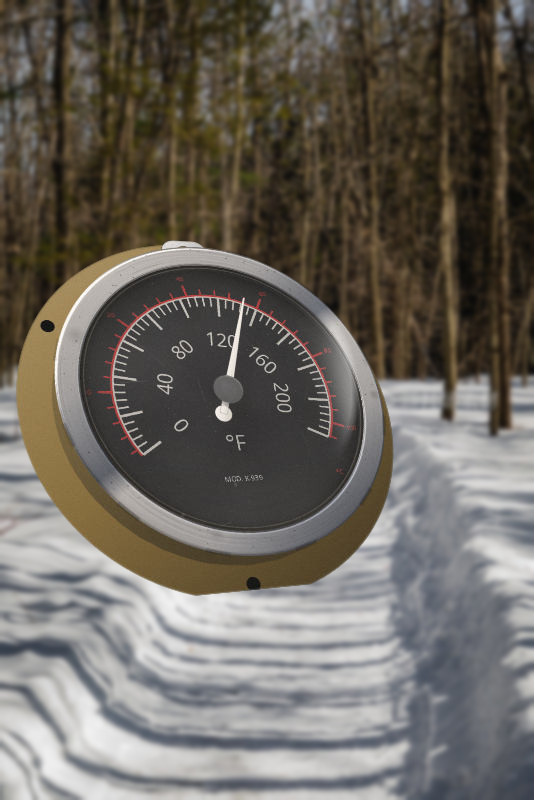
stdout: 132 (°F)
